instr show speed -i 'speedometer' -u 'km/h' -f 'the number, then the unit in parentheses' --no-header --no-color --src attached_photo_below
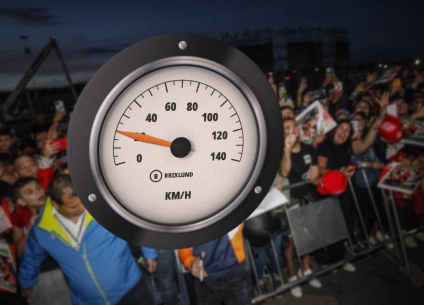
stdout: 20 (km/h)
